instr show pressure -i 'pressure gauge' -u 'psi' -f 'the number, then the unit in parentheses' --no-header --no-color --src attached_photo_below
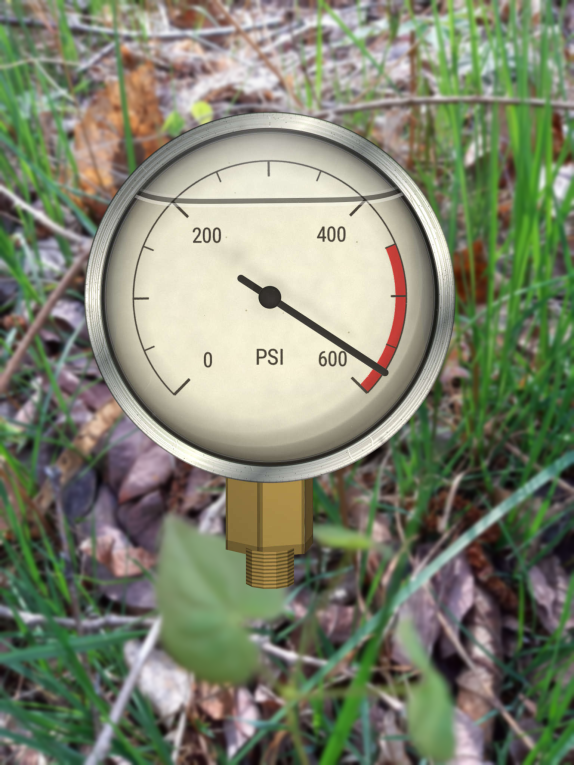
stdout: 575 (psi)
